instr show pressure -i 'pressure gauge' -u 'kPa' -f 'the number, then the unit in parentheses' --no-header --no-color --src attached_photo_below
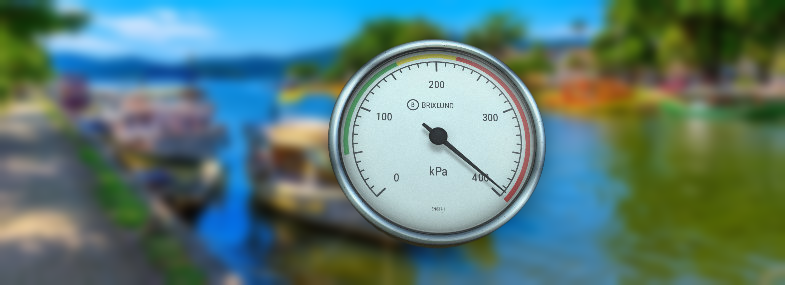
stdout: 395 (kPa)
